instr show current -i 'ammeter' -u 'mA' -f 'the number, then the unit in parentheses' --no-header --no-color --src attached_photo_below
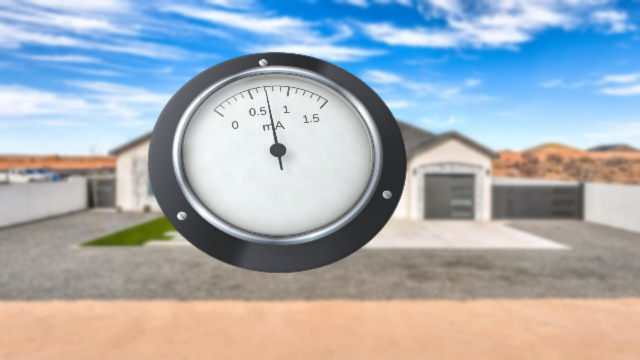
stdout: 0.7 (mA)
